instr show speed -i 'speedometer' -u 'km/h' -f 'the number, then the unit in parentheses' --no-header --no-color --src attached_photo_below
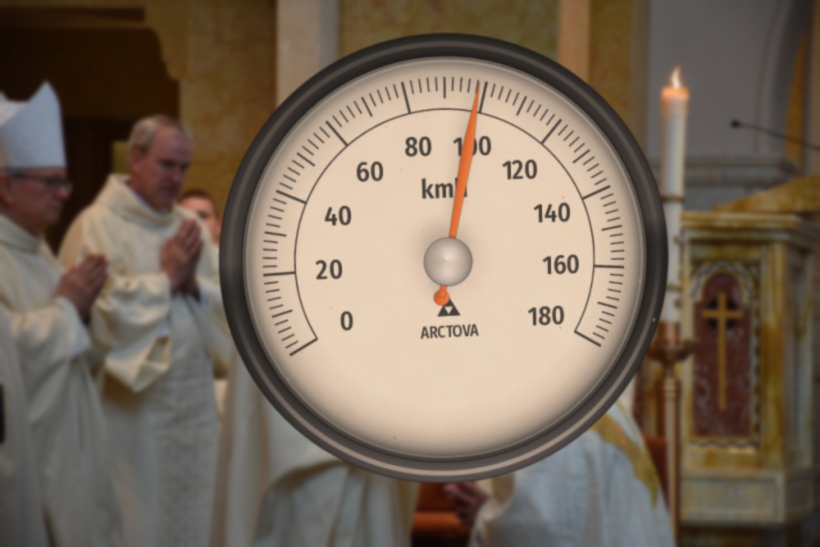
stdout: 98 (km/h)
